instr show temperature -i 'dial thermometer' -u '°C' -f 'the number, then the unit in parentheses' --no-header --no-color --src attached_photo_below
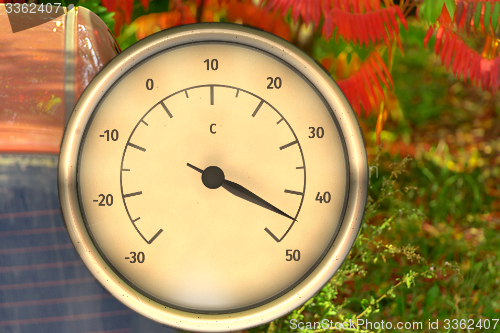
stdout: 45 (°C)
